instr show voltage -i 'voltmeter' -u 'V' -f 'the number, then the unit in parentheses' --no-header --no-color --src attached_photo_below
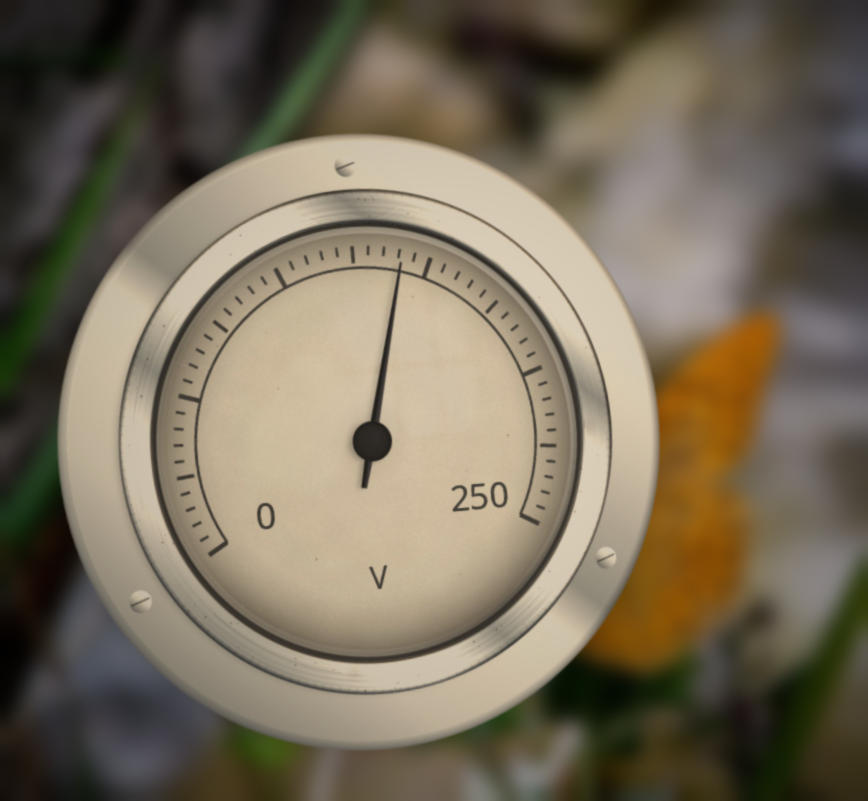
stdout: 140 (V)
